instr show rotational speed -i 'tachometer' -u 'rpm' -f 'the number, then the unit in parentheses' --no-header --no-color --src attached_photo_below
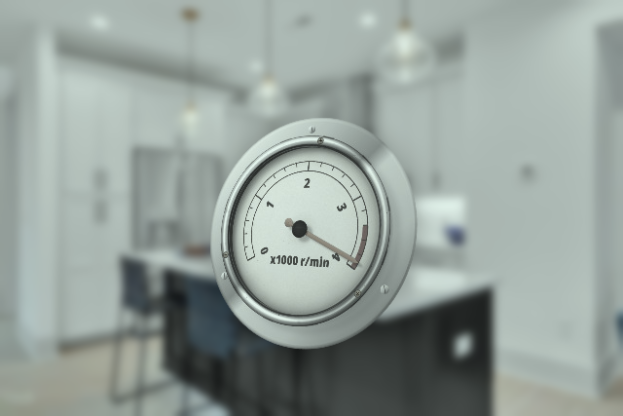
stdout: 3900 (rpm)
